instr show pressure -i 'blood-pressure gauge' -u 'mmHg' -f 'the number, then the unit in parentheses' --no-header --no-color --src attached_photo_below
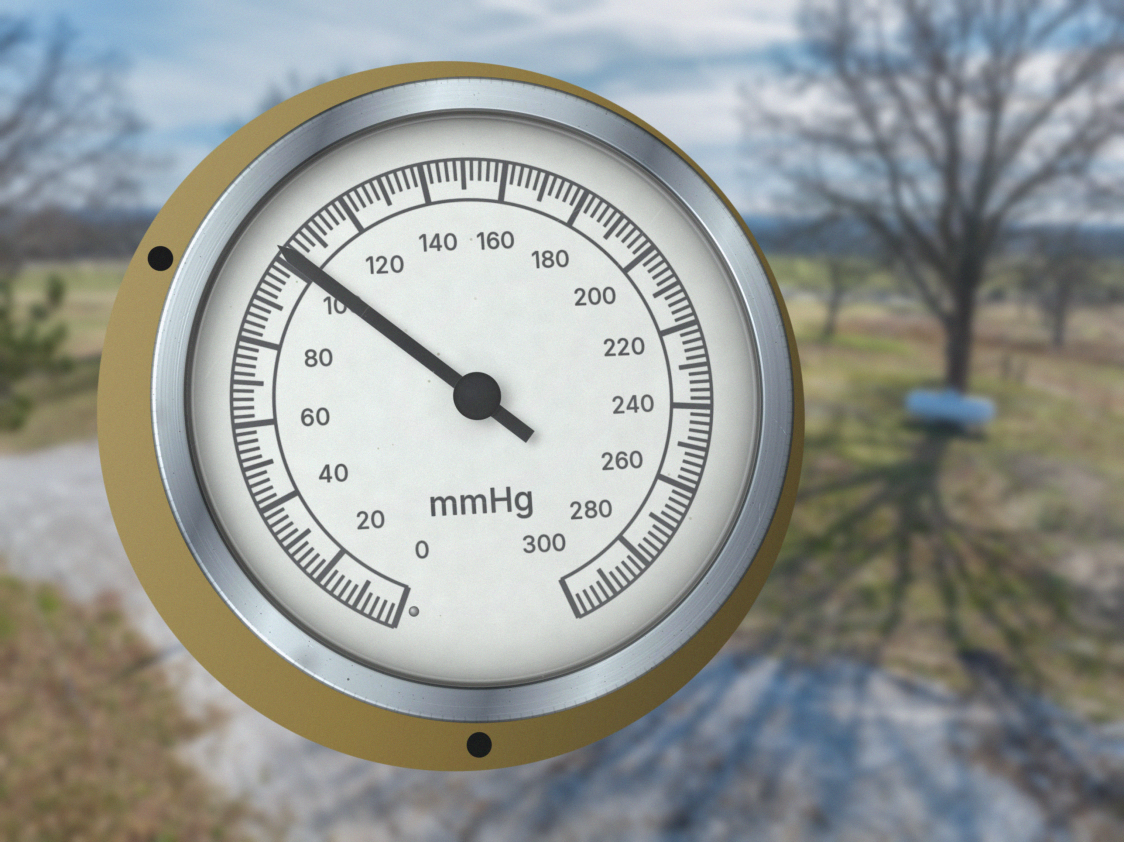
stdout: 102 (mmHg)
